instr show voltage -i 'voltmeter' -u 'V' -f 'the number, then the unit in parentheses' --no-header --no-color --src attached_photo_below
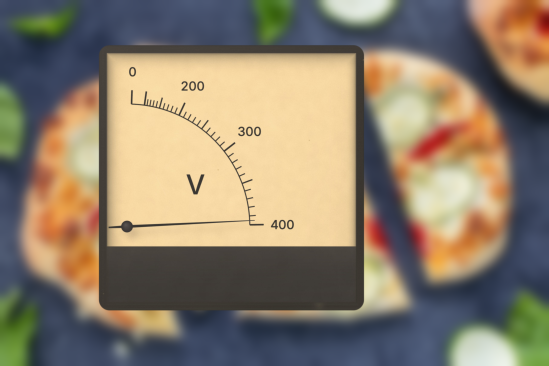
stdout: 395 (V)
